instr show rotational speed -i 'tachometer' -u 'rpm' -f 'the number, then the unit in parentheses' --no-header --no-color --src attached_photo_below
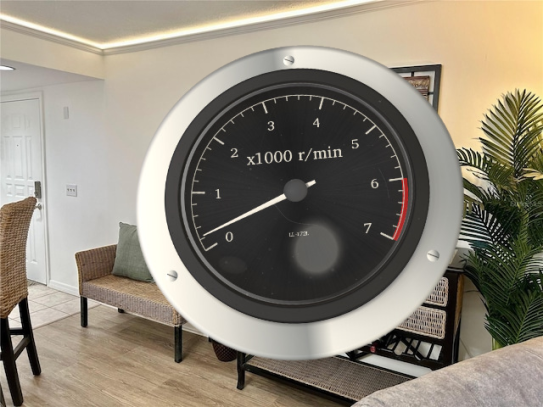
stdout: 200 (rpm)
